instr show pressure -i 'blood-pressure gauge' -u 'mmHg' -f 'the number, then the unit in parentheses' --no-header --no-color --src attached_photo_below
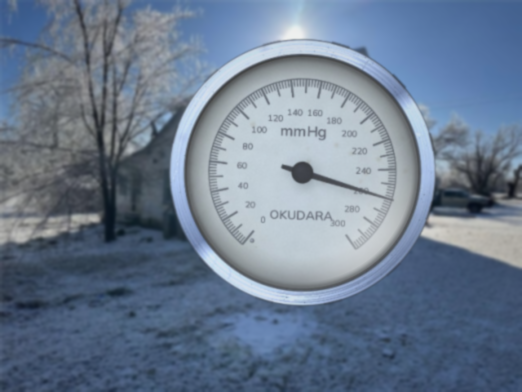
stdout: 260 (mmHg)
